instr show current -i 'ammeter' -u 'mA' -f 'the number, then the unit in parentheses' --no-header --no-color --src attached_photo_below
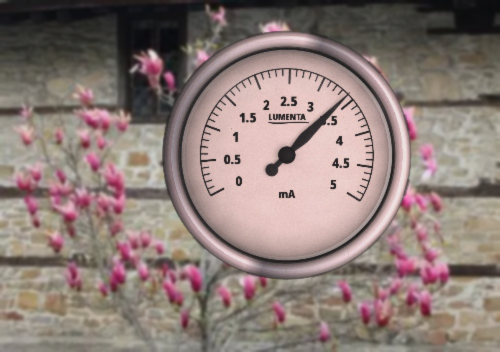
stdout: 3.4 (mA)
